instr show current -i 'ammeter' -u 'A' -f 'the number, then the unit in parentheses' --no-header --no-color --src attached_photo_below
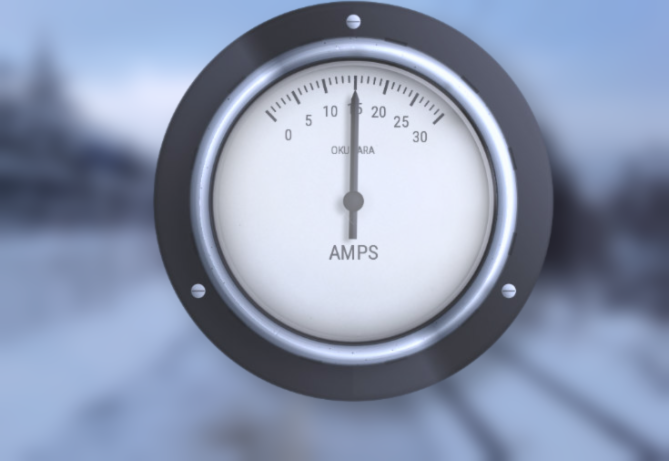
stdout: 15 (A)
